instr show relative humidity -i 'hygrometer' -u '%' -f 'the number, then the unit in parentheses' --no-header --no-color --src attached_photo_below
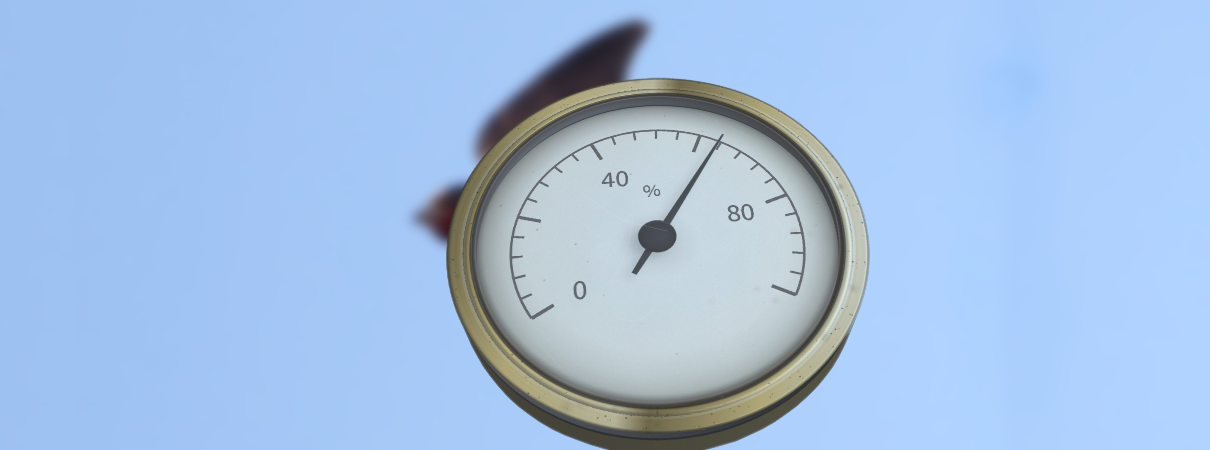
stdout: 64 (%)
